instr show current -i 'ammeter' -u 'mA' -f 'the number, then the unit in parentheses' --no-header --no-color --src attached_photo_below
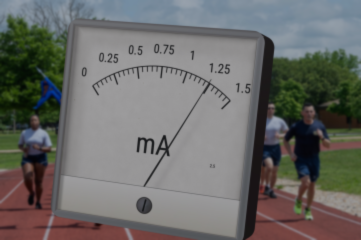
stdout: 1.25 (mA)
